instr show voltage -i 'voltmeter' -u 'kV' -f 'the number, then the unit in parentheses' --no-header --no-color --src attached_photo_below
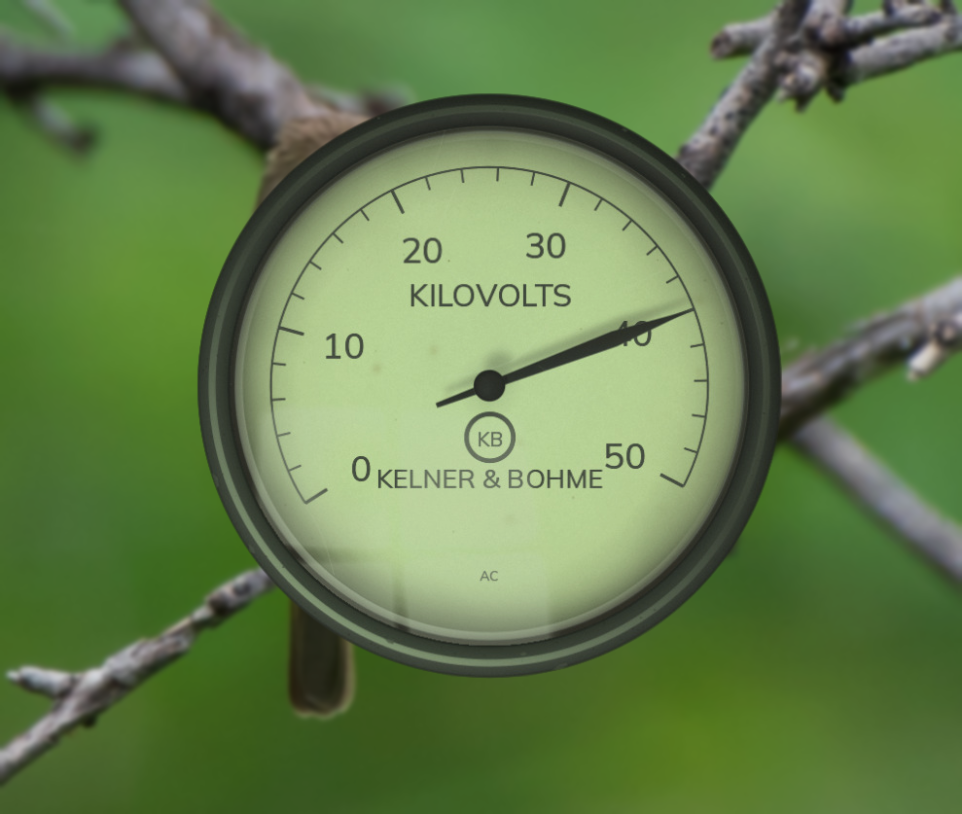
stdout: 40 (kV)
